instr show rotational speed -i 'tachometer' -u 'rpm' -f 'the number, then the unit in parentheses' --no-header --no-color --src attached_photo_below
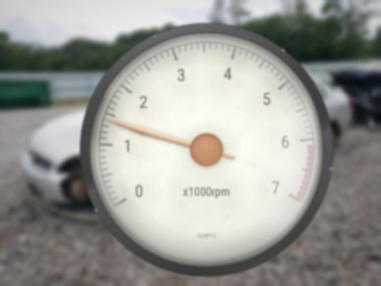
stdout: 1400 (rpm)
